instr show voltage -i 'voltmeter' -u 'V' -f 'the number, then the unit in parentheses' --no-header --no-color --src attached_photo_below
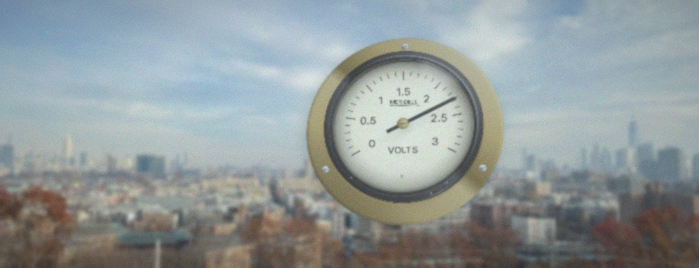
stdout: 2.3 (V)
